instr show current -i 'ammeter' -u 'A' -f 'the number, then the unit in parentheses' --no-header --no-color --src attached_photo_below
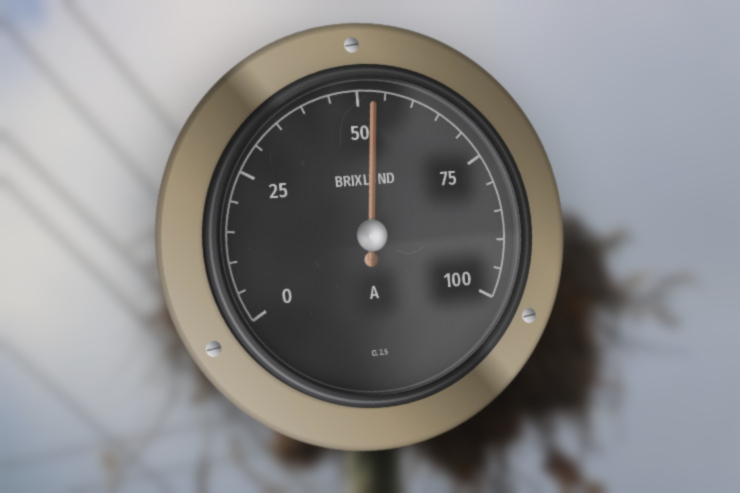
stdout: 52.5 (A)
